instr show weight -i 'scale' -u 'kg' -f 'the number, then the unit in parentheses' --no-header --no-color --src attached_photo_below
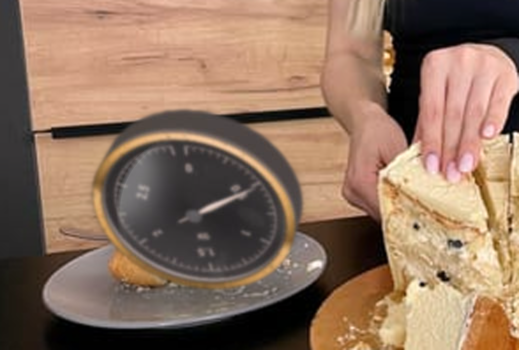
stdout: 0.5 (kg)
